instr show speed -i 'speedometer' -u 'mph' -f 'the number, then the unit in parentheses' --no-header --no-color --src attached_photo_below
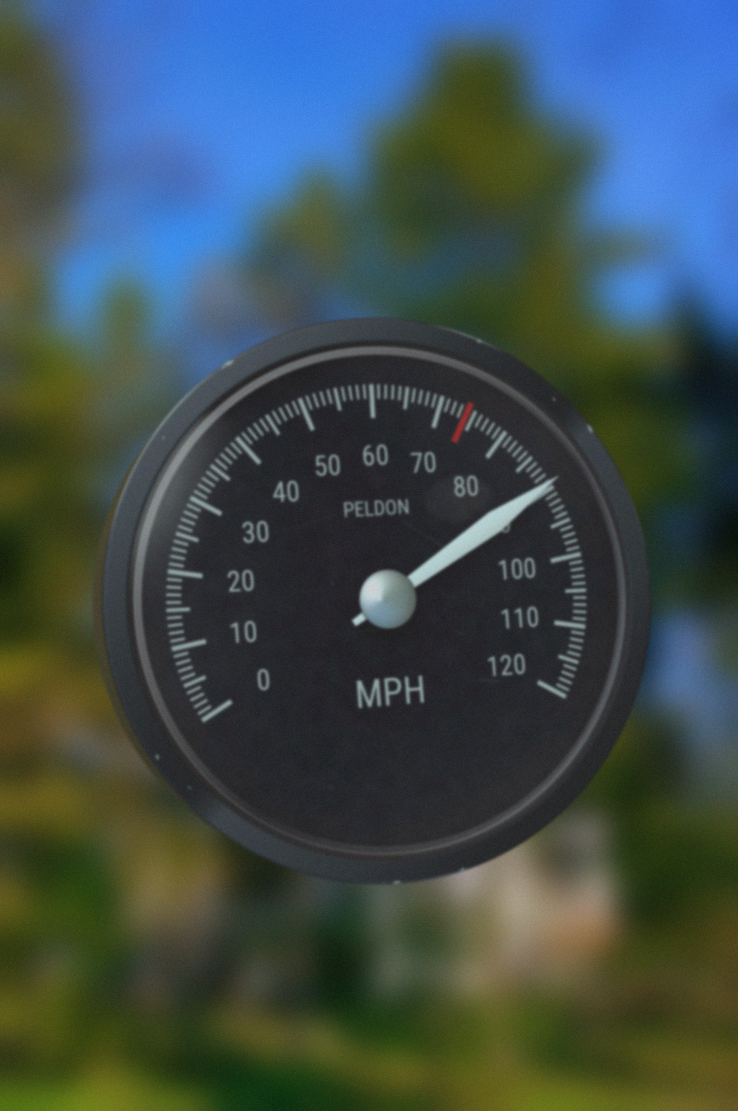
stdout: 89 (mph)
